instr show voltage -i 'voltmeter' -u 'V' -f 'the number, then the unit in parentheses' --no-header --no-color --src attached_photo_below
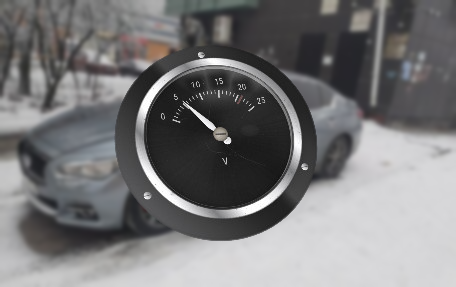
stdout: 5 (V)
